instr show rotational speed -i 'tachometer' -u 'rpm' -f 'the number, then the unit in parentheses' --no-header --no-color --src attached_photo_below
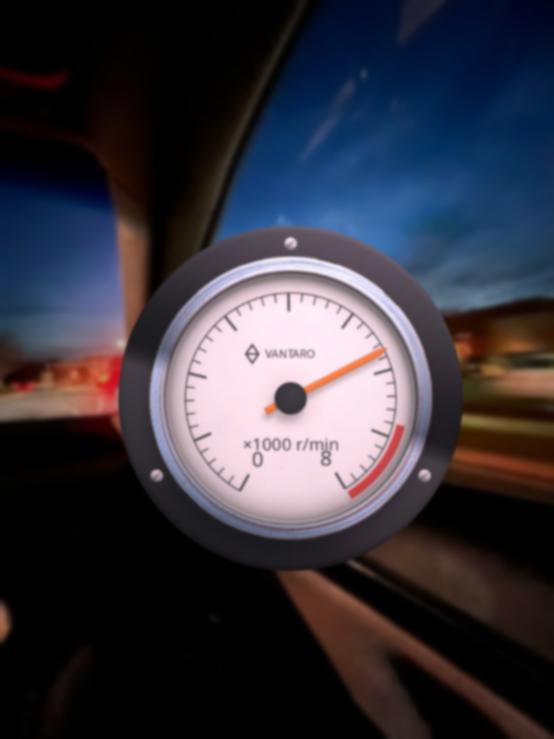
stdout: 5700 (rpm)
